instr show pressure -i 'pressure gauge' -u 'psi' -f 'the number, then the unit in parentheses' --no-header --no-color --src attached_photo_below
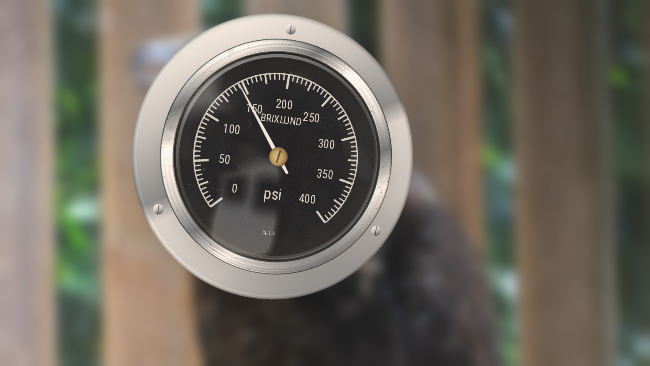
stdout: 145 (psi)
